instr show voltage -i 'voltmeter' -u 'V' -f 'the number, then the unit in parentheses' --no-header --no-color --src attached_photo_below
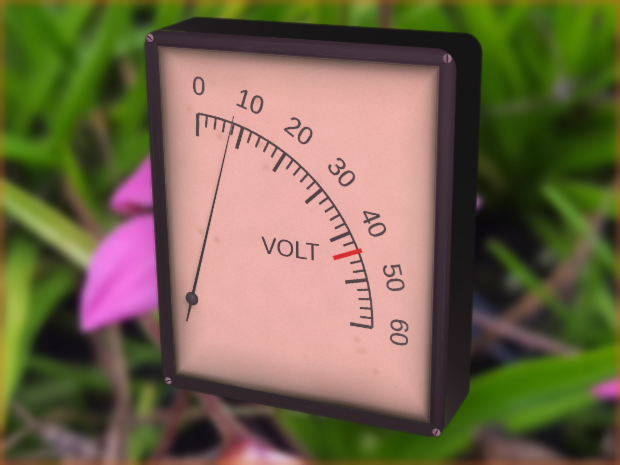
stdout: 8 (V)
